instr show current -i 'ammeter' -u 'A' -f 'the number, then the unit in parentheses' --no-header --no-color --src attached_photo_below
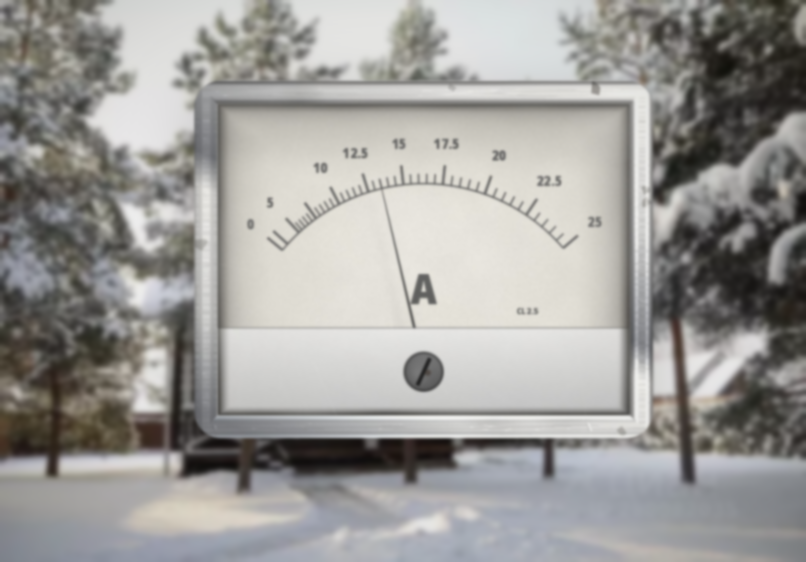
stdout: 13.5 (A)
